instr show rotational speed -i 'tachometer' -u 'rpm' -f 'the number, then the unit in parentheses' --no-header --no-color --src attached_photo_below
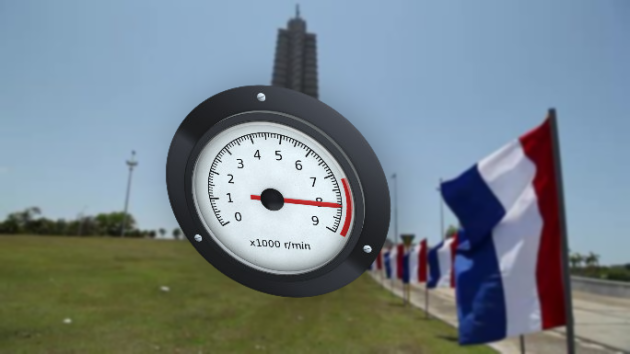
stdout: 8000 (rpm)
